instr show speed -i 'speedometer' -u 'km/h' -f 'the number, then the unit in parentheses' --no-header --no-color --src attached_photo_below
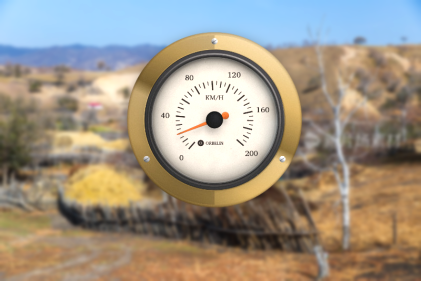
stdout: 20 (km/h)
